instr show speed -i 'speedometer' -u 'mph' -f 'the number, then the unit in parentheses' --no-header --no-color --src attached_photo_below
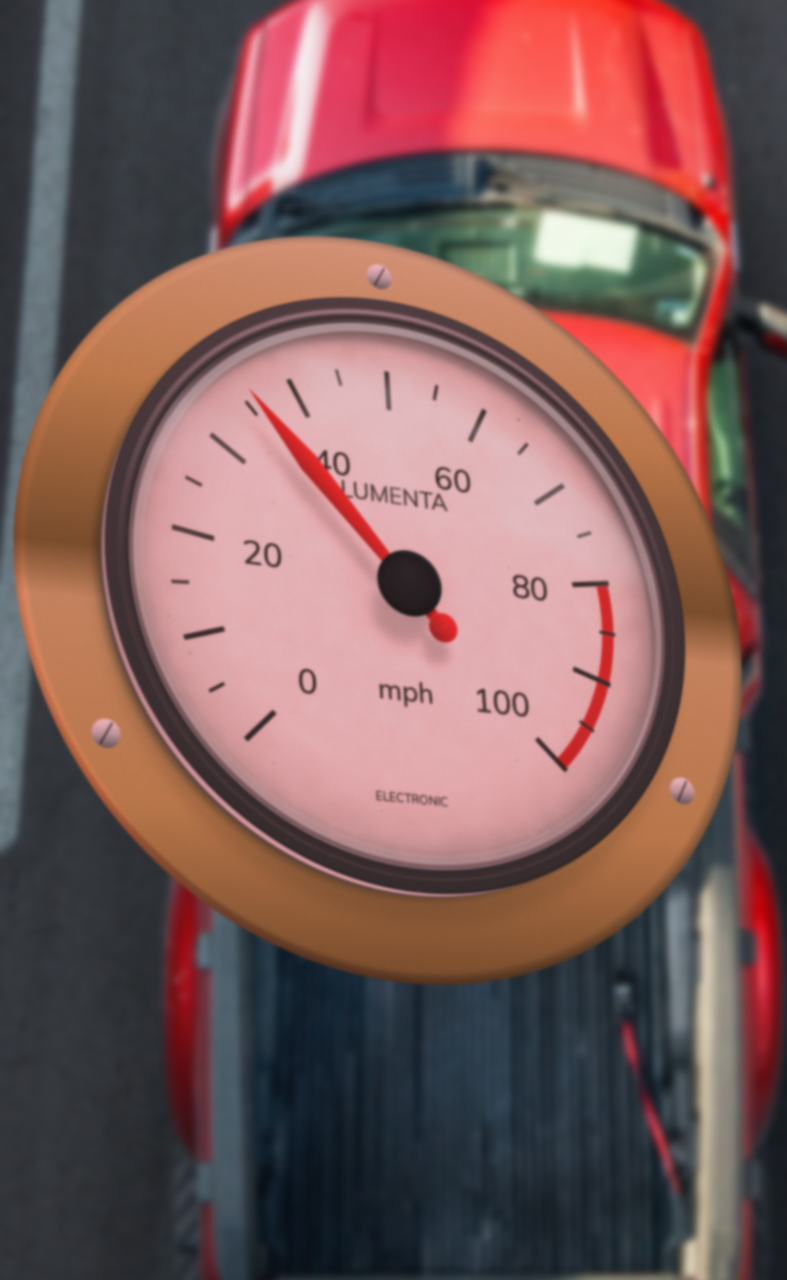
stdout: 35 (mph)
